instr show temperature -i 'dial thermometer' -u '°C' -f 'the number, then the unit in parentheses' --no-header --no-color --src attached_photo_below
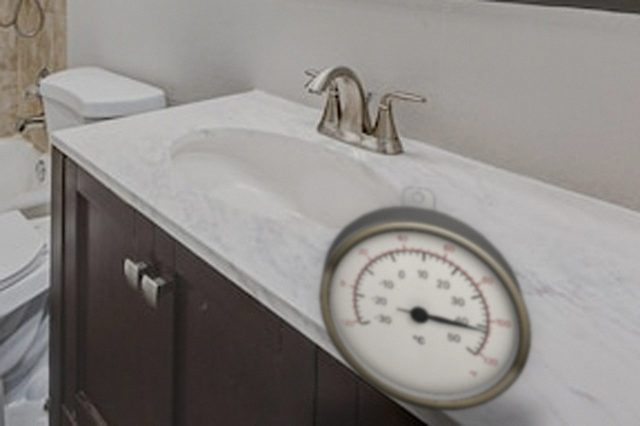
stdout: 40 (°C)
